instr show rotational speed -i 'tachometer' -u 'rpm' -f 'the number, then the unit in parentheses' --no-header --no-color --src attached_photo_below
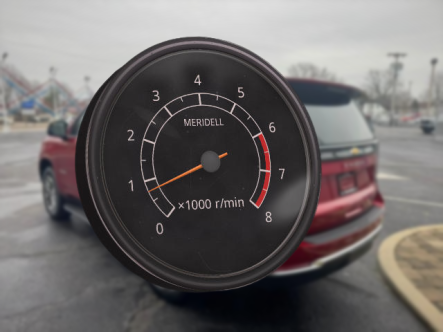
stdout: 750 (rpm)
